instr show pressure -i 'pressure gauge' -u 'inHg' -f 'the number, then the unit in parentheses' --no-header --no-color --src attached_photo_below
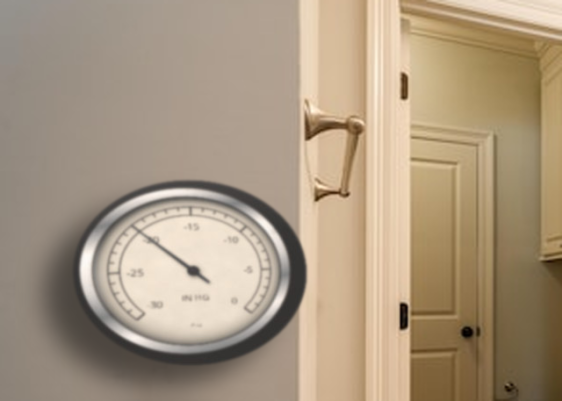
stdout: -20 (inHg)
